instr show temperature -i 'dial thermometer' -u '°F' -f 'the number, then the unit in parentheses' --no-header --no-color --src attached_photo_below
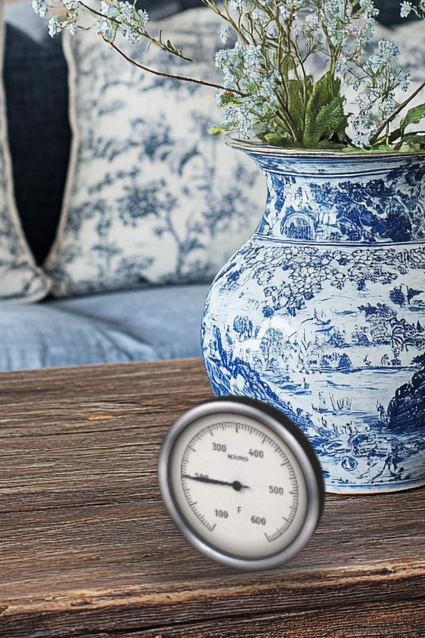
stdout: 200 (°F)
